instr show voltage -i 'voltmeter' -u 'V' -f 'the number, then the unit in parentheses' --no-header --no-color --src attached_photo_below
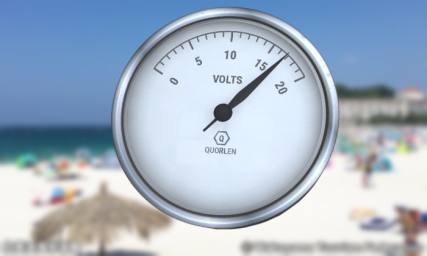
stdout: 17 (V)
